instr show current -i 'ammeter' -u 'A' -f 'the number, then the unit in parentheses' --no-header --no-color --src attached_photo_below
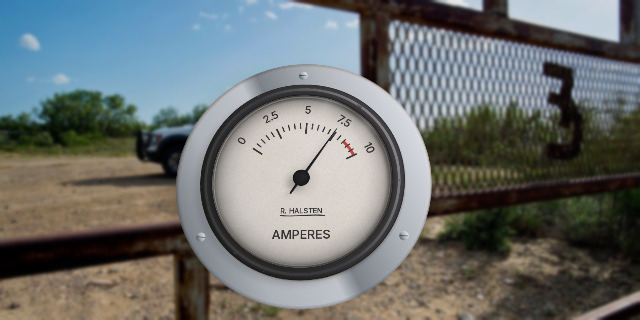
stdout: 7.5 (A)
